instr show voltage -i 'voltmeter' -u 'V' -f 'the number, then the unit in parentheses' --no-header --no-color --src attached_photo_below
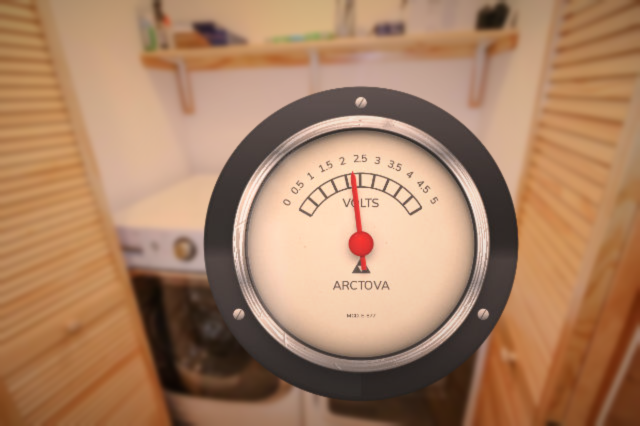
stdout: 2.25 (V)
